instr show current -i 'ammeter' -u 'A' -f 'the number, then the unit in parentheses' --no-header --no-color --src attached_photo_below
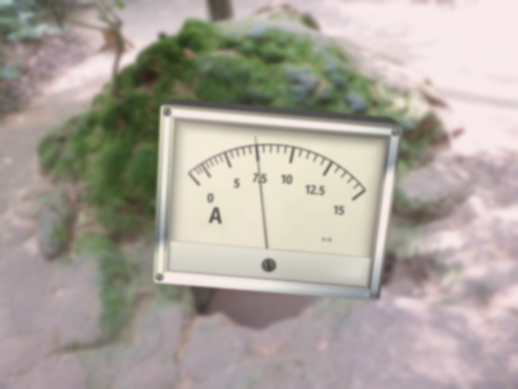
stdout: 7.5 (A)
